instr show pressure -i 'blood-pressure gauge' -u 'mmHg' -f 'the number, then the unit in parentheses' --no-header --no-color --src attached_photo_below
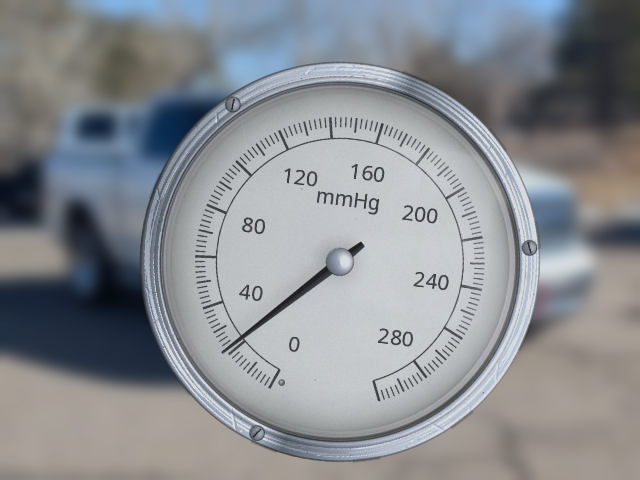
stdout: 22 (mmHg)
